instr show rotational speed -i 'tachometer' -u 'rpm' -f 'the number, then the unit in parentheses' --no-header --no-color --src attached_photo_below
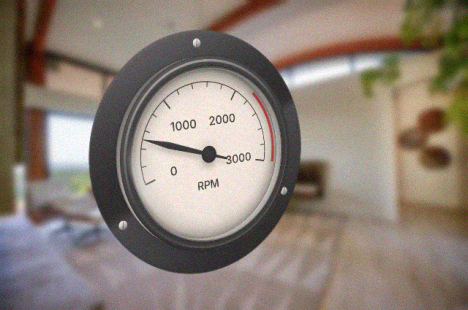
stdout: 500 (rpm)
